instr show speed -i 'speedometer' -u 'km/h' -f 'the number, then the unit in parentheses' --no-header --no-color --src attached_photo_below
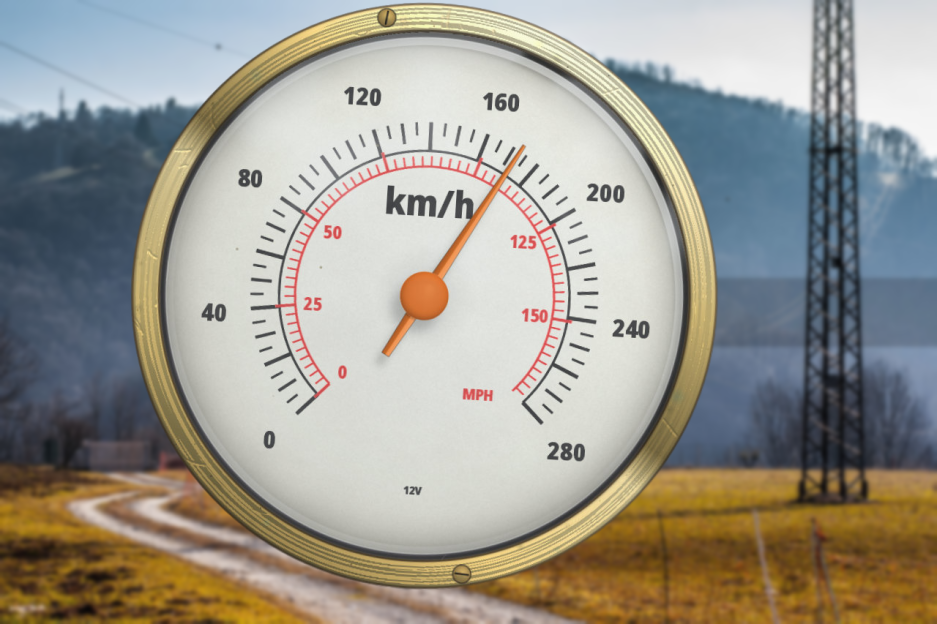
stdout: 172.5 (km/h)
